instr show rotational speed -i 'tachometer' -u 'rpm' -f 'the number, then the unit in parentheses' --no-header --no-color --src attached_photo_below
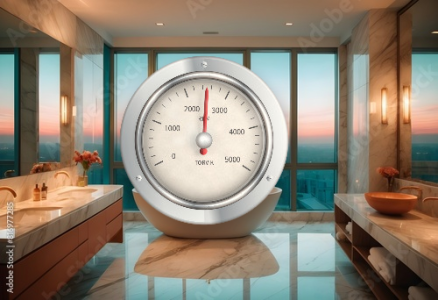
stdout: 2500 (rpm)
